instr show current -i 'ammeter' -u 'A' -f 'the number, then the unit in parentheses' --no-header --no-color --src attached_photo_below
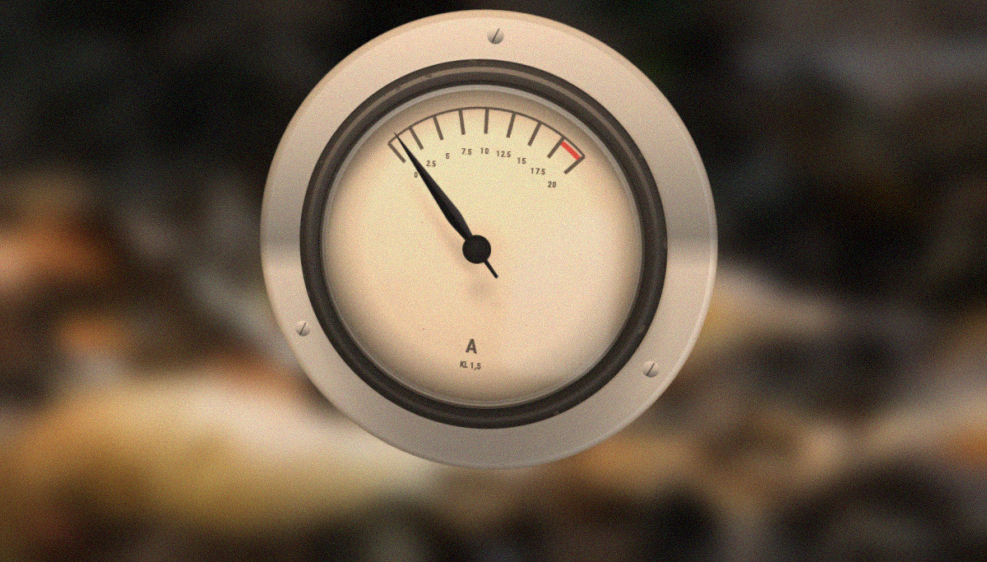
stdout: 1.25 (A)
